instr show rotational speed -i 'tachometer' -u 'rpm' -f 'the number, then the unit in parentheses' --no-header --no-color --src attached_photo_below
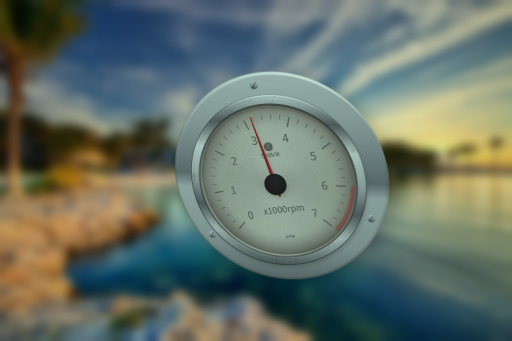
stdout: 3200 (rpm)
